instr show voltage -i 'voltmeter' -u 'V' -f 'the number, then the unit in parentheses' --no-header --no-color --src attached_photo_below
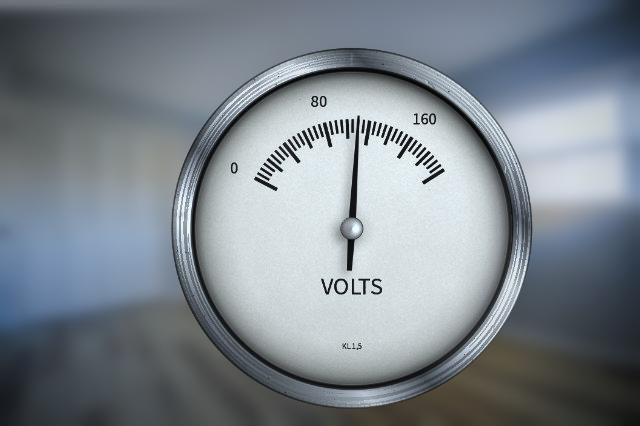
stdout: 110 (V)
